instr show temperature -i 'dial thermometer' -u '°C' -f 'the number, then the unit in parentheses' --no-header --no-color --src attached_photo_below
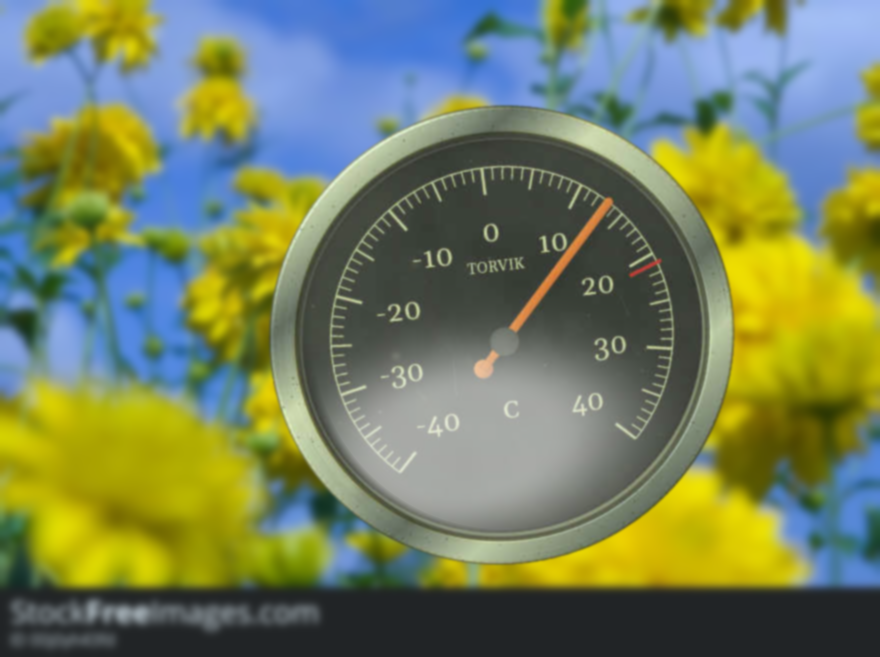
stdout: 13 (°C)
